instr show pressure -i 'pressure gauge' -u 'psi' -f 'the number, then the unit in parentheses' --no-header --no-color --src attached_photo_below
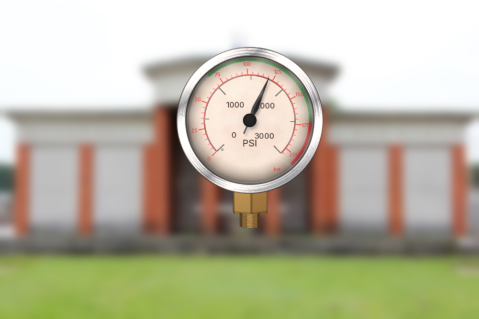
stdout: 1750 (psi)
